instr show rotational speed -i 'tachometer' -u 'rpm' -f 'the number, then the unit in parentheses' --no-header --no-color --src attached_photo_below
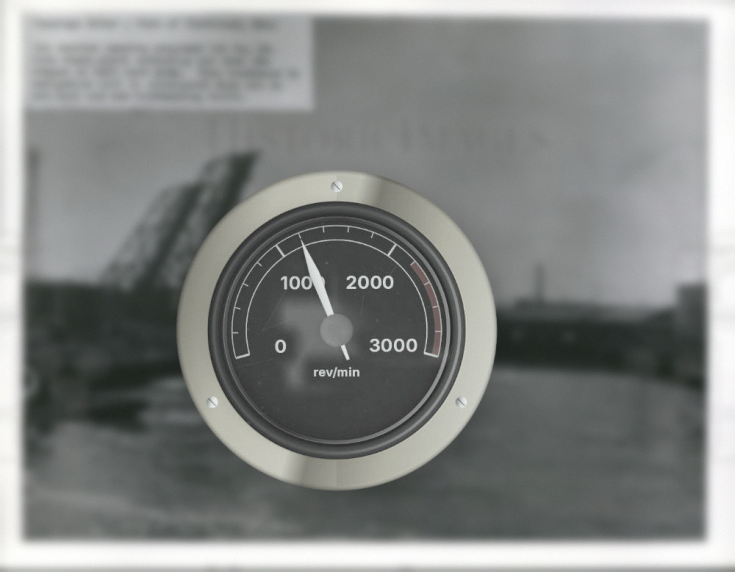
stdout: 1200 (rpm)
